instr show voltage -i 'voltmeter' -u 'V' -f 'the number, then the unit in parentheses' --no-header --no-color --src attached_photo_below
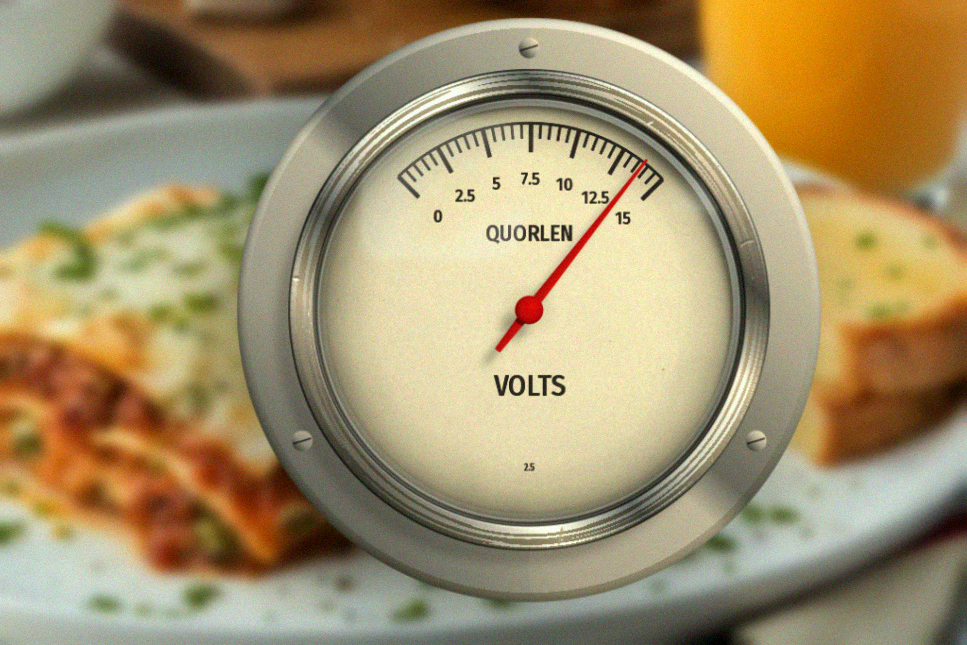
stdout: 13.75 (V)
